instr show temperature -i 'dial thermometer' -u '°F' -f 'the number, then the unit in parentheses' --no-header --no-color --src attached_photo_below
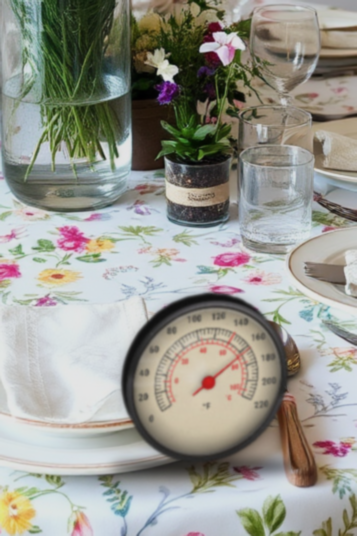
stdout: 160 (°F)
